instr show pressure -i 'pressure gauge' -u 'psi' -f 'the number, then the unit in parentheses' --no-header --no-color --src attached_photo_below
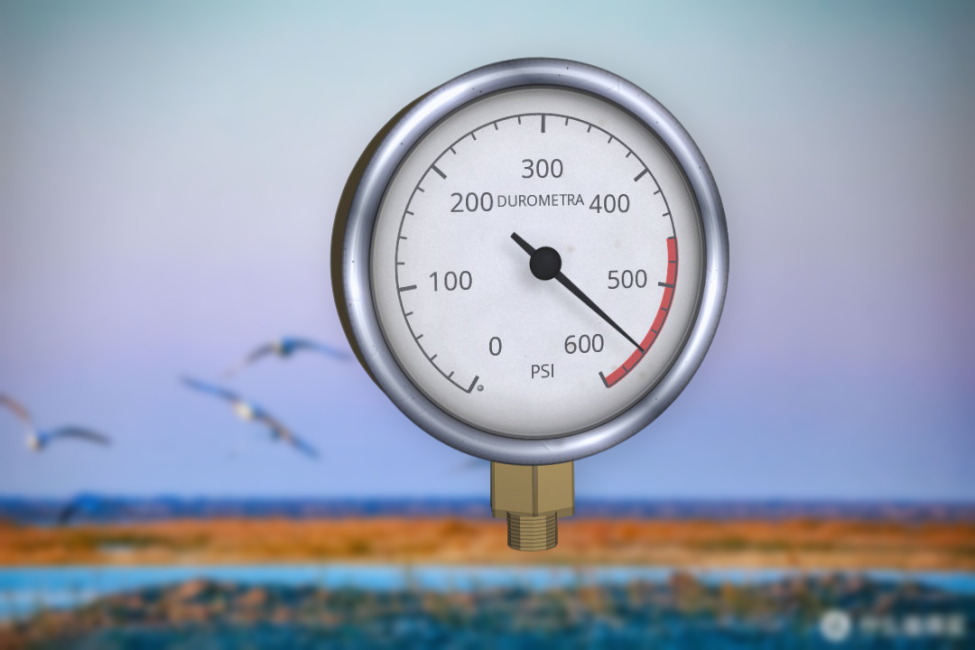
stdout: 560 (psi)
